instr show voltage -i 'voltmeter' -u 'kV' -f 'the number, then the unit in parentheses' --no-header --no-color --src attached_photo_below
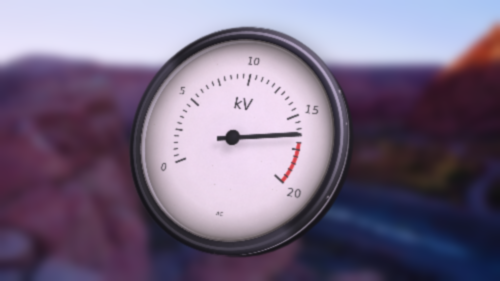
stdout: 16.5 (kV)
